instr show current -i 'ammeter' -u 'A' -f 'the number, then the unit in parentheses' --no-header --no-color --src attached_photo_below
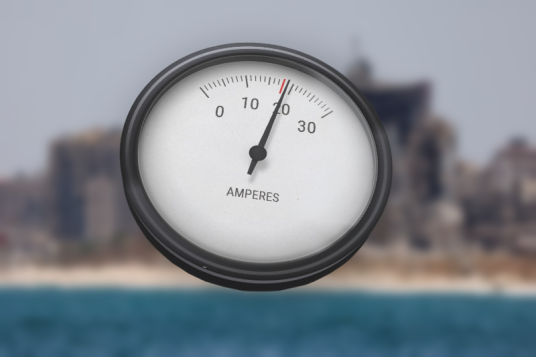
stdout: 19 (A)
